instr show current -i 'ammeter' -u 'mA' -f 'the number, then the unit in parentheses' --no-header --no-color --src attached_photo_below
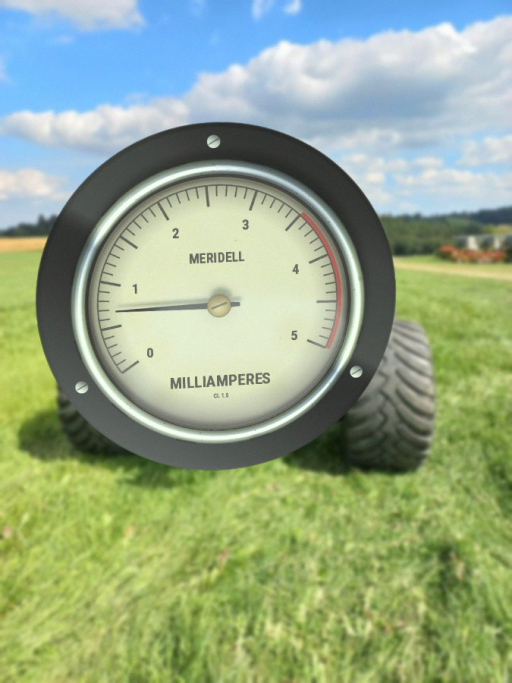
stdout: 0.7 (mA)
